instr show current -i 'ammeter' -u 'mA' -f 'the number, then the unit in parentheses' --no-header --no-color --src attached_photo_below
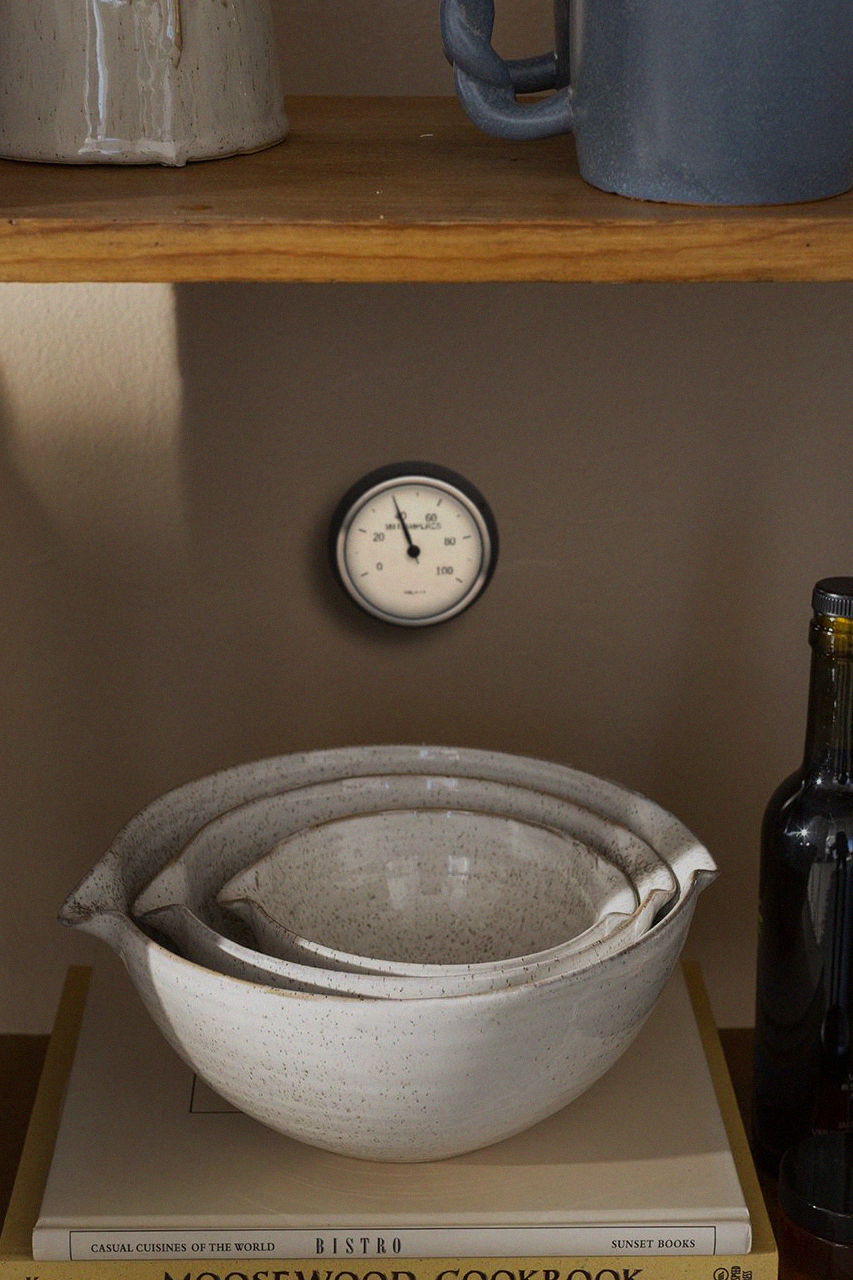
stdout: 40 (mA)
